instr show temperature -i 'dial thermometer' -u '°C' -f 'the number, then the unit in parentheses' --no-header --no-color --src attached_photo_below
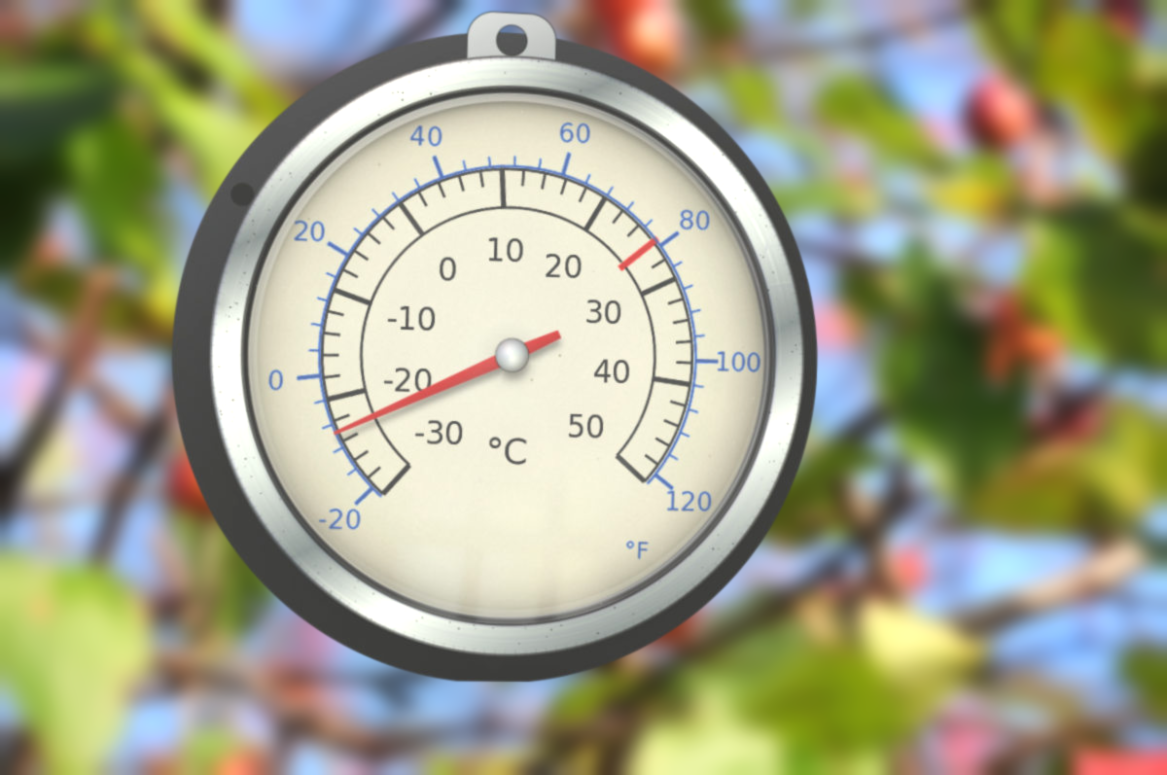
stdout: -23 (°C)
